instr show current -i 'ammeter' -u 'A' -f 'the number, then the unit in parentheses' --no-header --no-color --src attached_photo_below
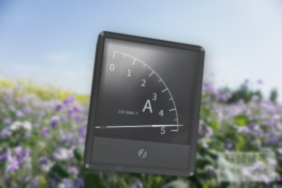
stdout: 4.75 (A)
